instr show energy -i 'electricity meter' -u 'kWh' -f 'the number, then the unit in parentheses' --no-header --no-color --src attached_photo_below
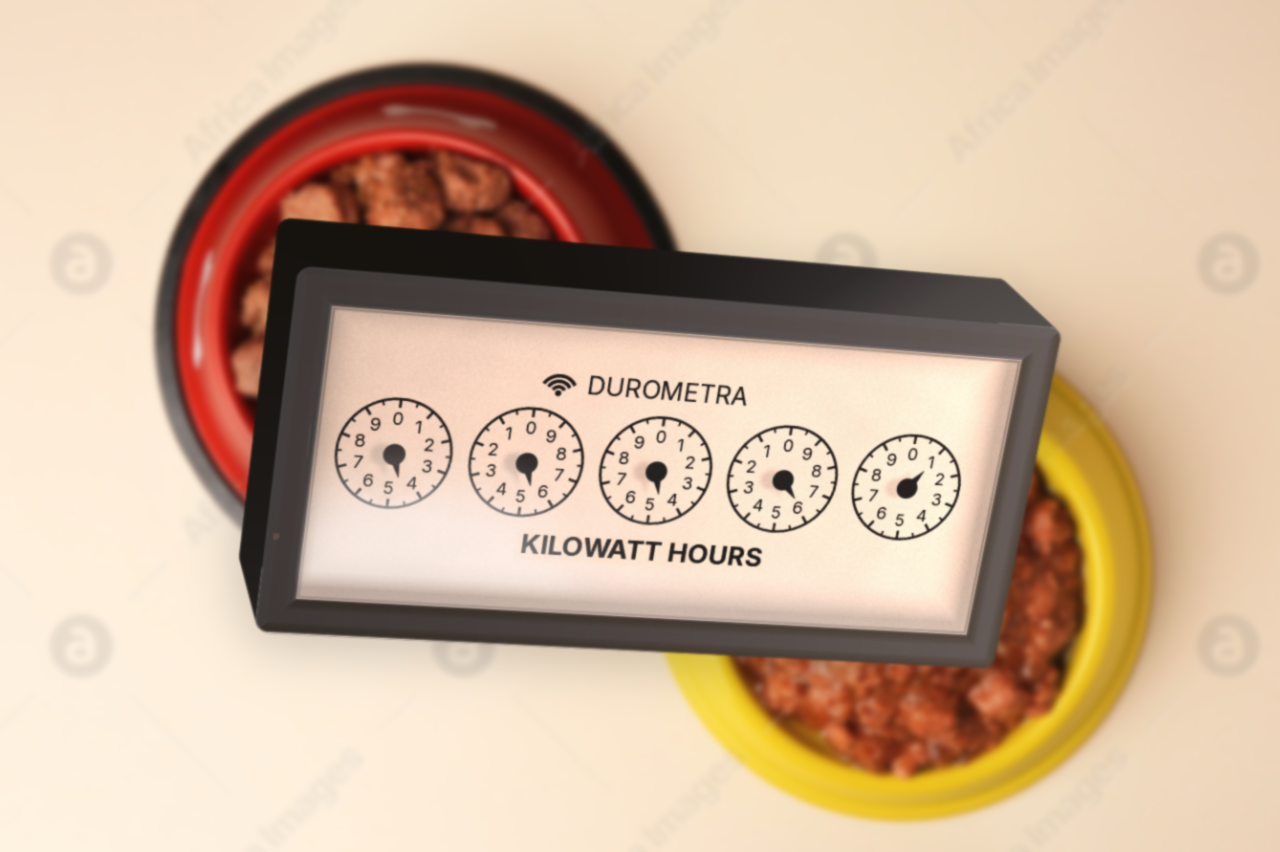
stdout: 45461 (kWh)
